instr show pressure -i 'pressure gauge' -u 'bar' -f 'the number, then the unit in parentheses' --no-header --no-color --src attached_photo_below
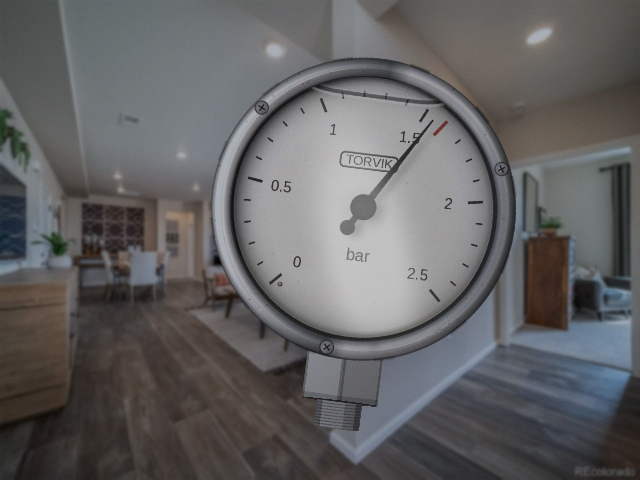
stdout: 1.55 (bar)
